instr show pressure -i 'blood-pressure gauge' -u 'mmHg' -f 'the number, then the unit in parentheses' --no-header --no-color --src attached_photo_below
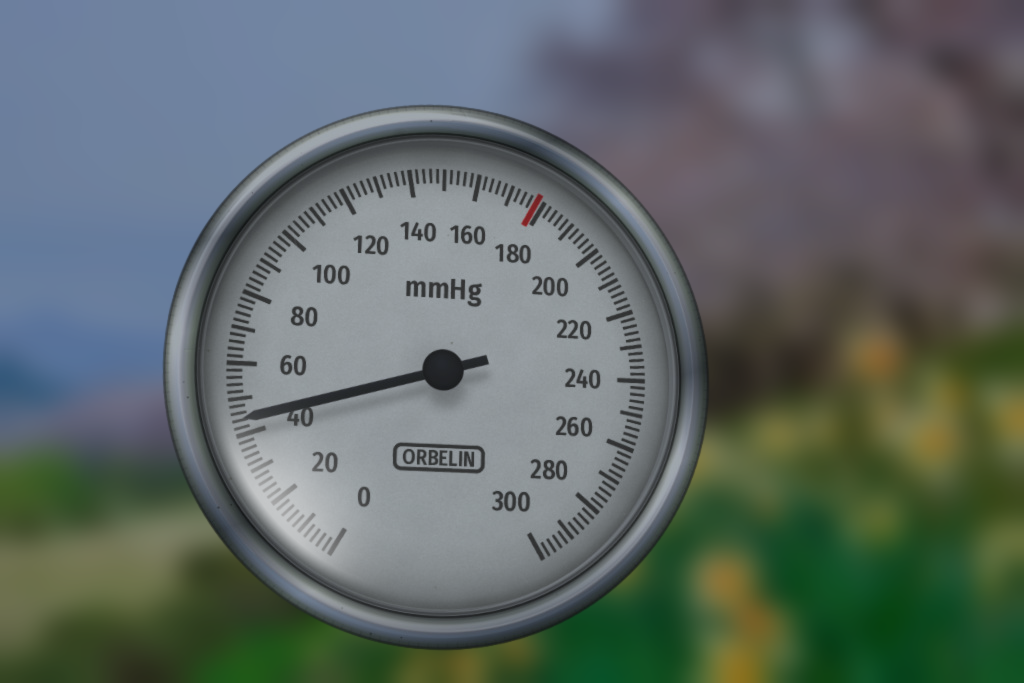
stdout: 44 (mmHg)
